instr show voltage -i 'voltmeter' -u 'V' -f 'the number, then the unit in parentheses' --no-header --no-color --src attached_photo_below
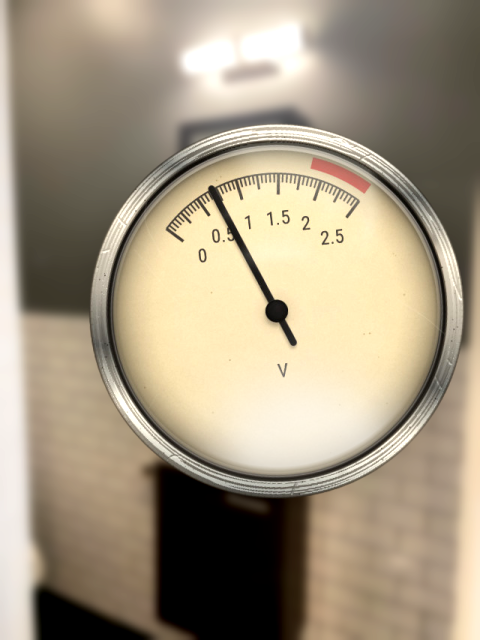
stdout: 0.7 (V)
